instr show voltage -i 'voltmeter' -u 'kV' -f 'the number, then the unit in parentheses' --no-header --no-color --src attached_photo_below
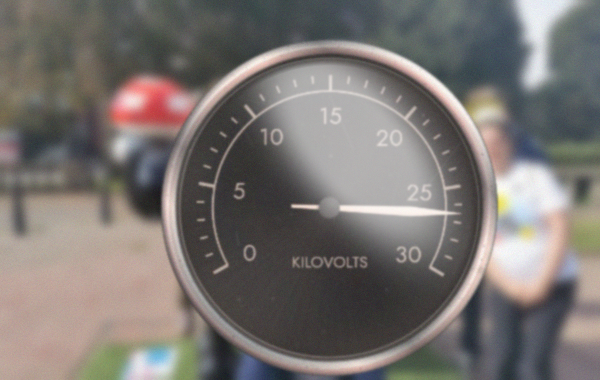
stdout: 26.5 (kV)
